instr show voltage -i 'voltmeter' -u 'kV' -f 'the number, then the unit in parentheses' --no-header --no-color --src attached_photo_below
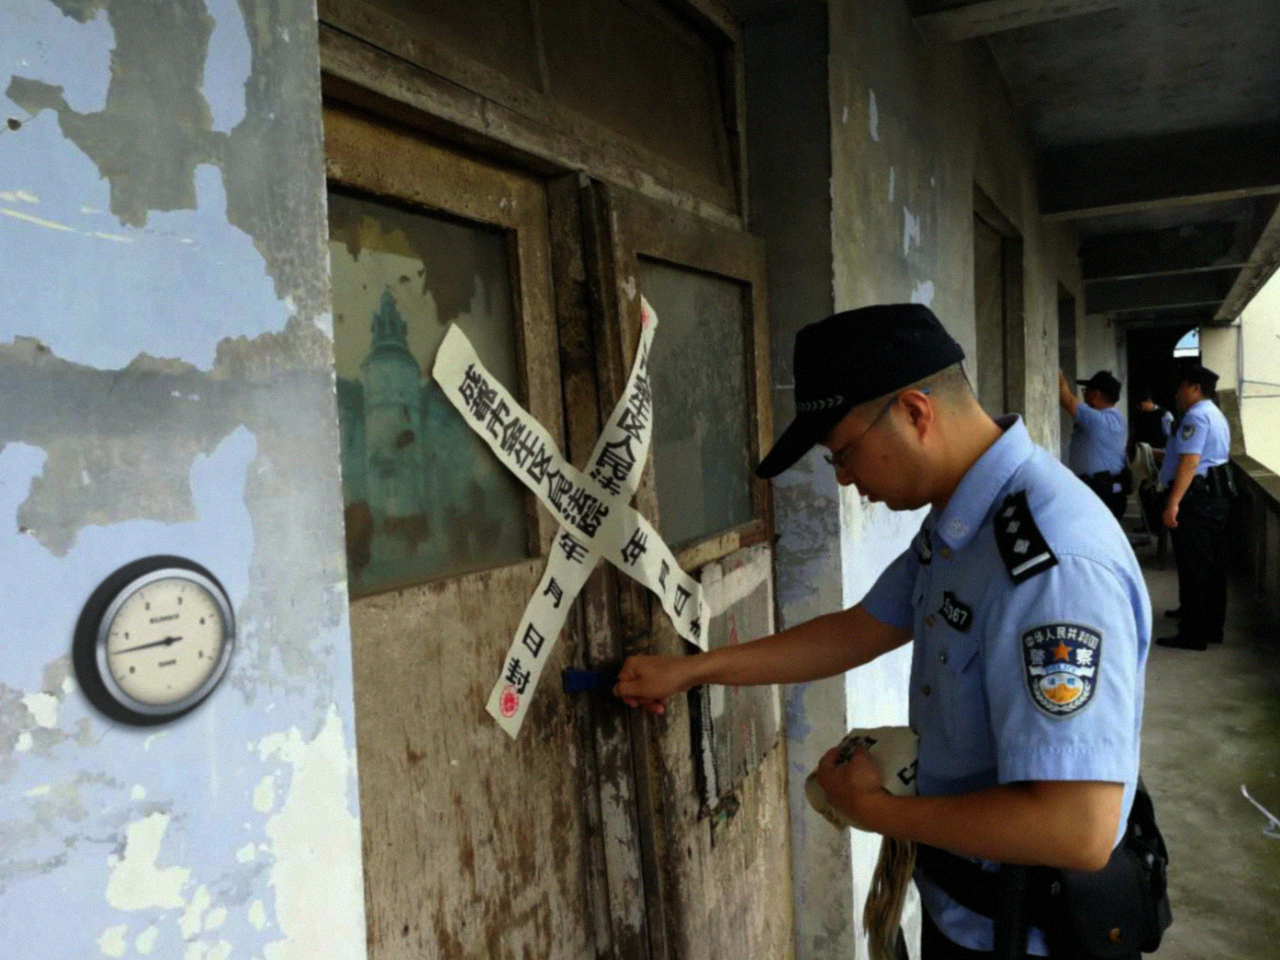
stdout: 0.6 (kV)
